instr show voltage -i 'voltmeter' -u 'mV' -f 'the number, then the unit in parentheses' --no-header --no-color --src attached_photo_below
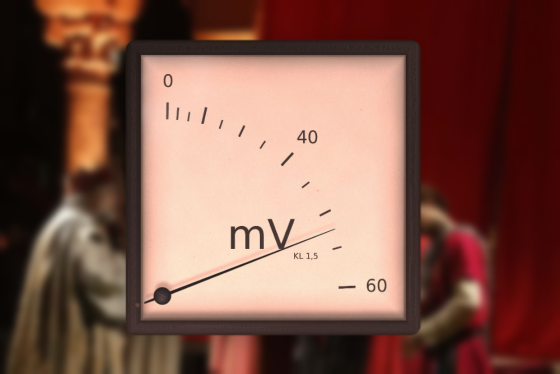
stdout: 52.5 (mV)
